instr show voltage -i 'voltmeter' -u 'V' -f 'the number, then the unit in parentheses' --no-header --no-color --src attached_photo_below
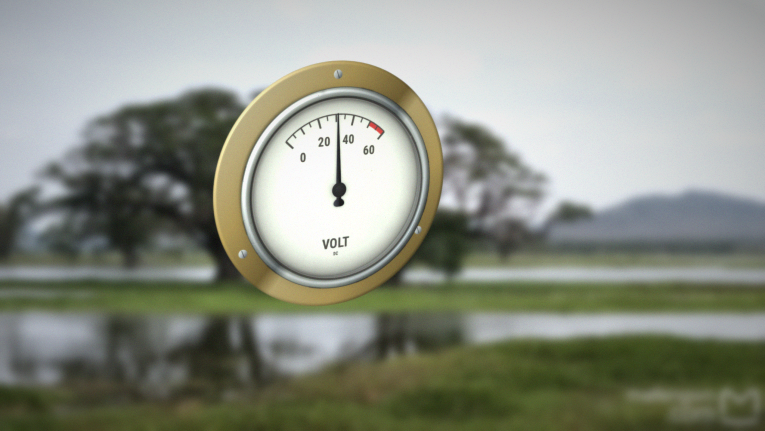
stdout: 30 (V)
